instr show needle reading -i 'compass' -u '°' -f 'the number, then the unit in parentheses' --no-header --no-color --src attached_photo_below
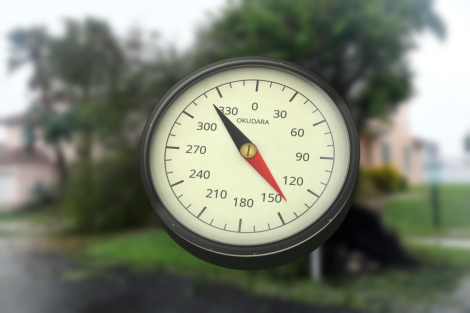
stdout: 140 (°)
